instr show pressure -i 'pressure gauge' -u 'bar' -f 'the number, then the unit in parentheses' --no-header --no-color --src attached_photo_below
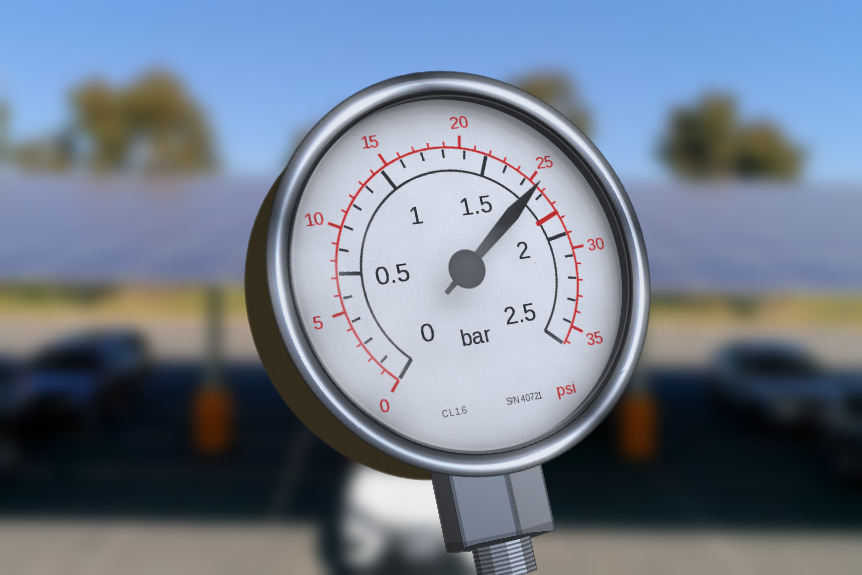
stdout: 1.75 (bar)
